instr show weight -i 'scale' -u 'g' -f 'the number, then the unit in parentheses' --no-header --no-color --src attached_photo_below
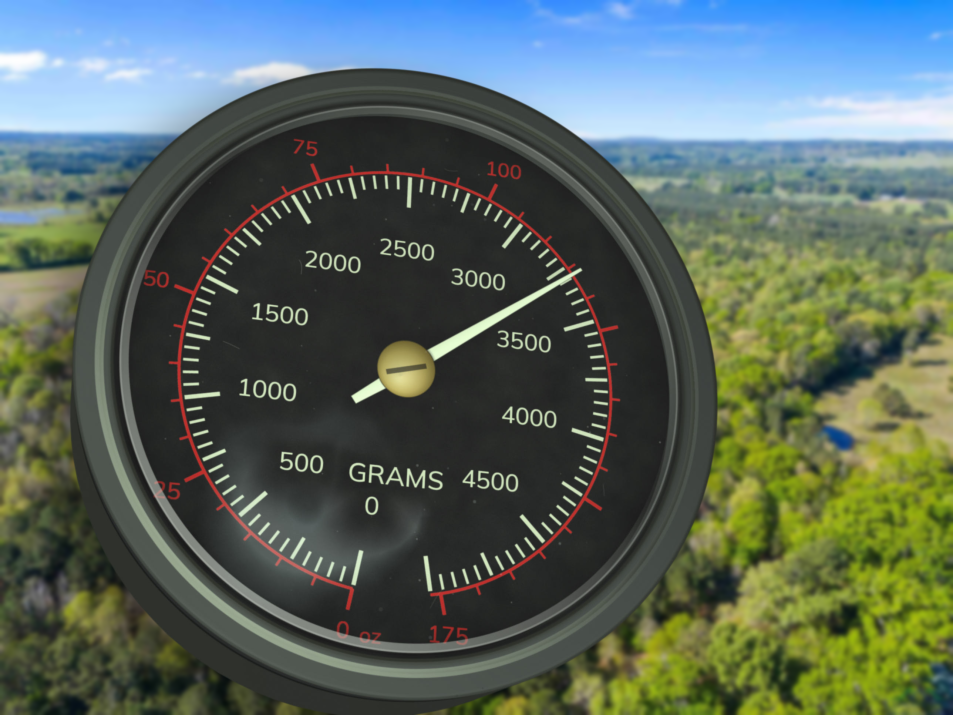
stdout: 3300 (g)
